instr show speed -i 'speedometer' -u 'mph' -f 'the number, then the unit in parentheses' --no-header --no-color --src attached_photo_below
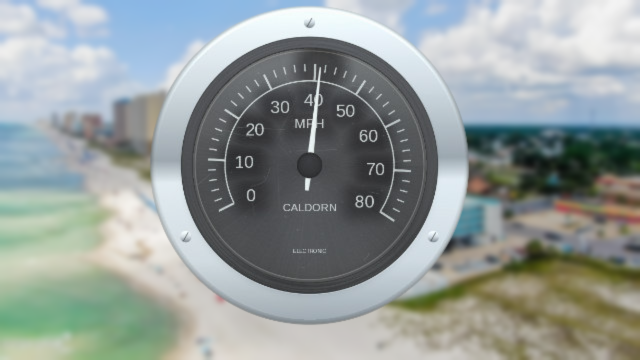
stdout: 41 (mph)
